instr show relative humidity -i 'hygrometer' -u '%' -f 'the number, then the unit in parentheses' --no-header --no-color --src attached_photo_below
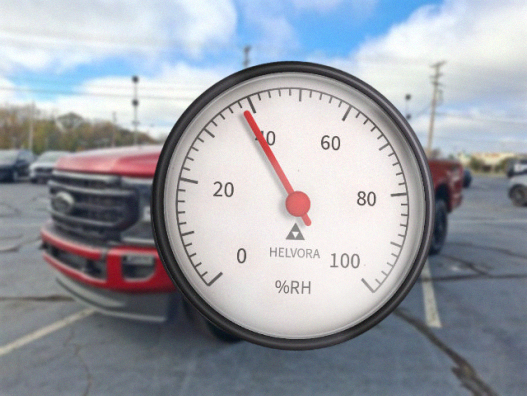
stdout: 38 (%)
